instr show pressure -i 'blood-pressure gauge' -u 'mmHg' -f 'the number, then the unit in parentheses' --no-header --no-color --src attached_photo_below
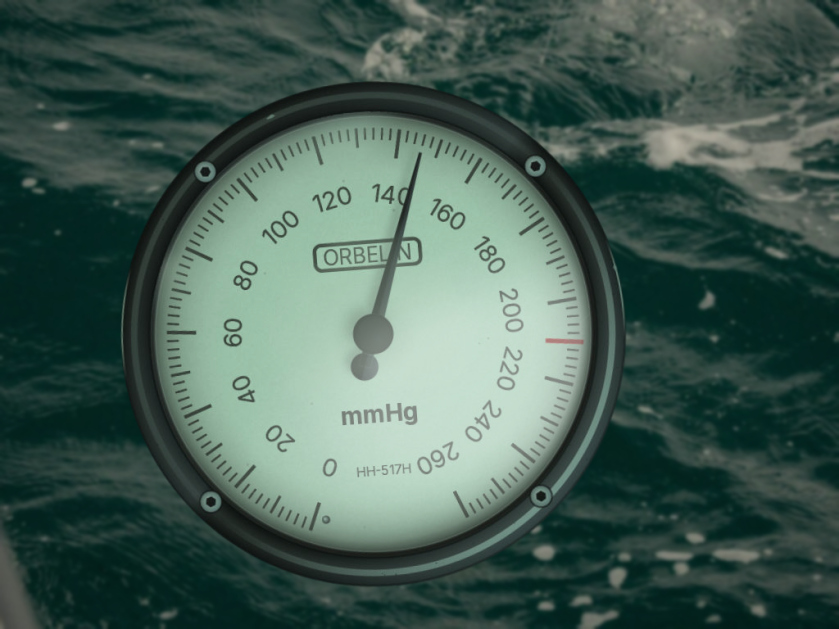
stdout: 146 (mmHg)
